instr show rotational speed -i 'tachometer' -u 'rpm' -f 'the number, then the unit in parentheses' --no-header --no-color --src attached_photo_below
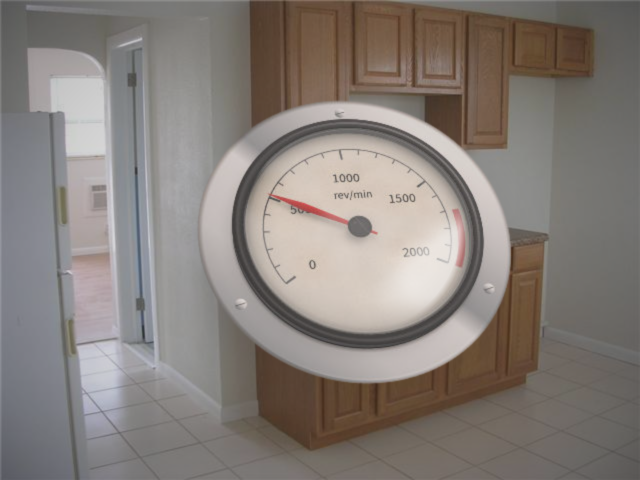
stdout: 500 (rpm)
